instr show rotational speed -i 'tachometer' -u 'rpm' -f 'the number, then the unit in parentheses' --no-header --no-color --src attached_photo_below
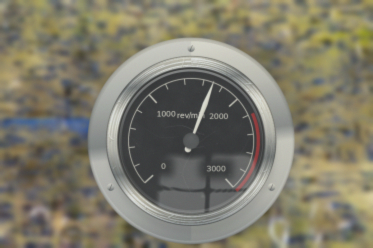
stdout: 1700 (rpm)
